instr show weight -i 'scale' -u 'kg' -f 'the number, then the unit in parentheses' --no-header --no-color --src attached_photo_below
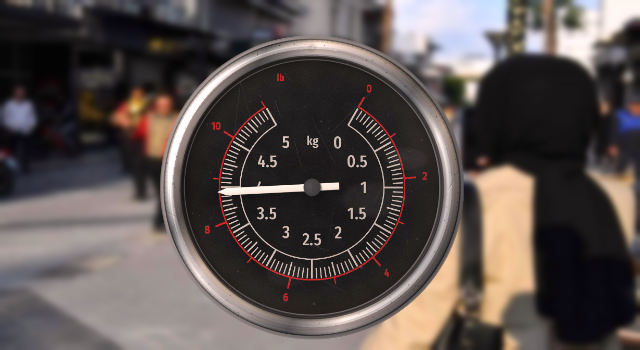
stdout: 3.95 (kg)
